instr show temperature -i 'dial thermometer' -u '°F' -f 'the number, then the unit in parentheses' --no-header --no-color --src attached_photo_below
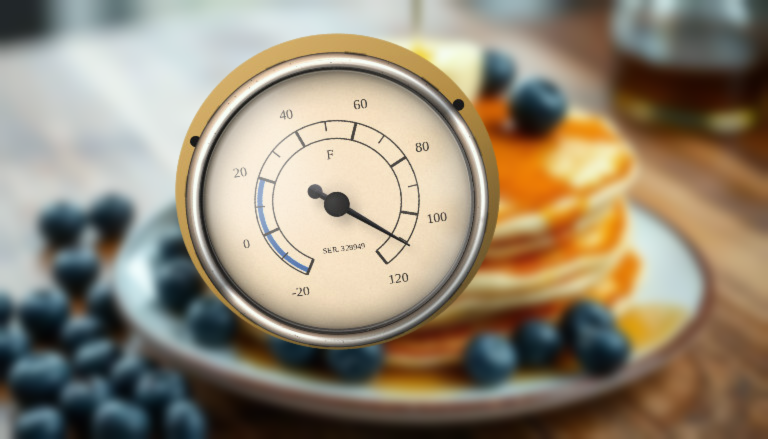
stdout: 110 (°F)
